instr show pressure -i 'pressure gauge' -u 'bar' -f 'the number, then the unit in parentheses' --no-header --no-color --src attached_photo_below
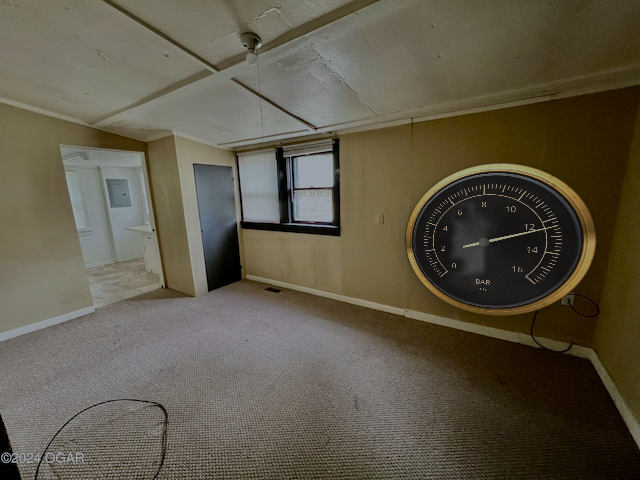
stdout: 12.4 (bar)
